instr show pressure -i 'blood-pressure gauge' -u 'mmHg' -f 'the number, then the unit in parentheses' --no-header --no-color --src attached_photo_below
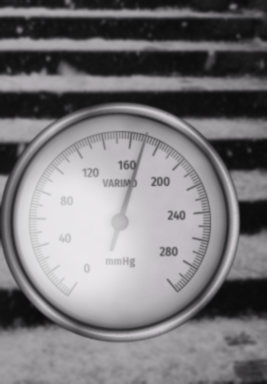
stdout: 170 (mmHg)
